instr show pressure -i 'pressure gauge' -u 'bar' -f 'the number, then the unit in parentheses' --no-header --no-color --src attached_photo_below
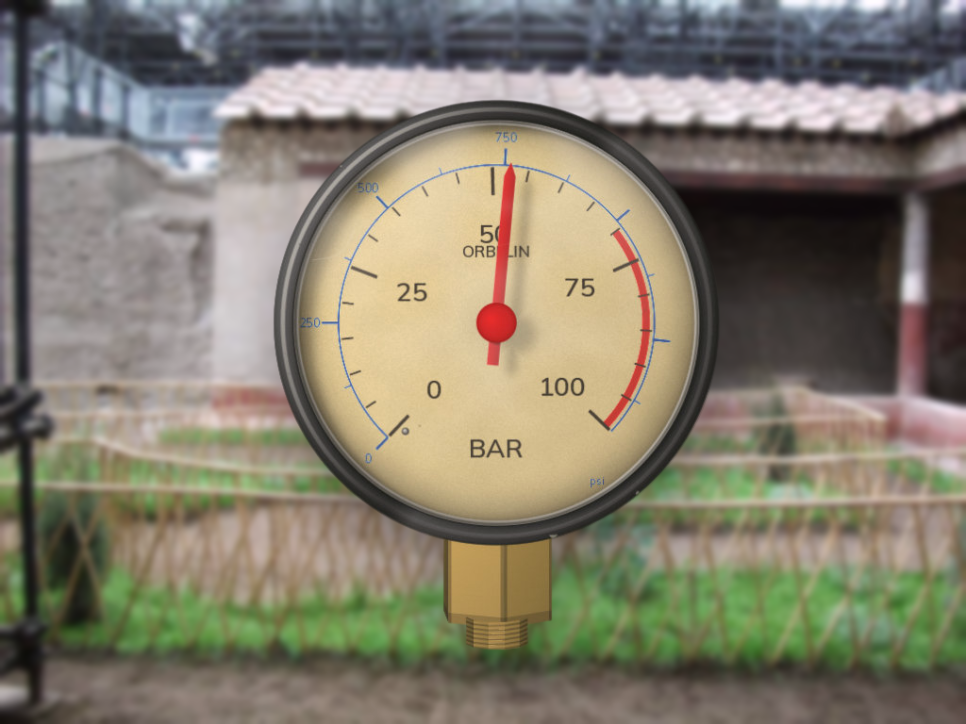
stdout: 52.5 (bar)
